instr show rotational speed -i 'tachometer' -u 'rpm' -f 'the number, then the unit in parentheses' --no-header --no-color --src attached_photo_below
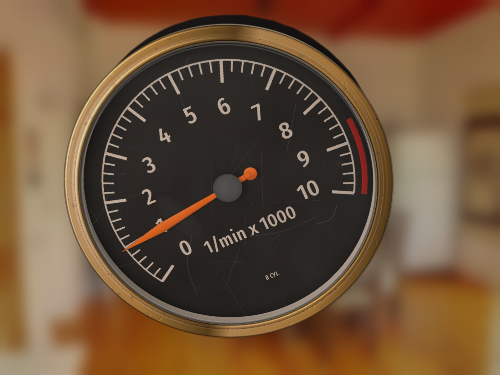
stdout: 1000 (rpm)
